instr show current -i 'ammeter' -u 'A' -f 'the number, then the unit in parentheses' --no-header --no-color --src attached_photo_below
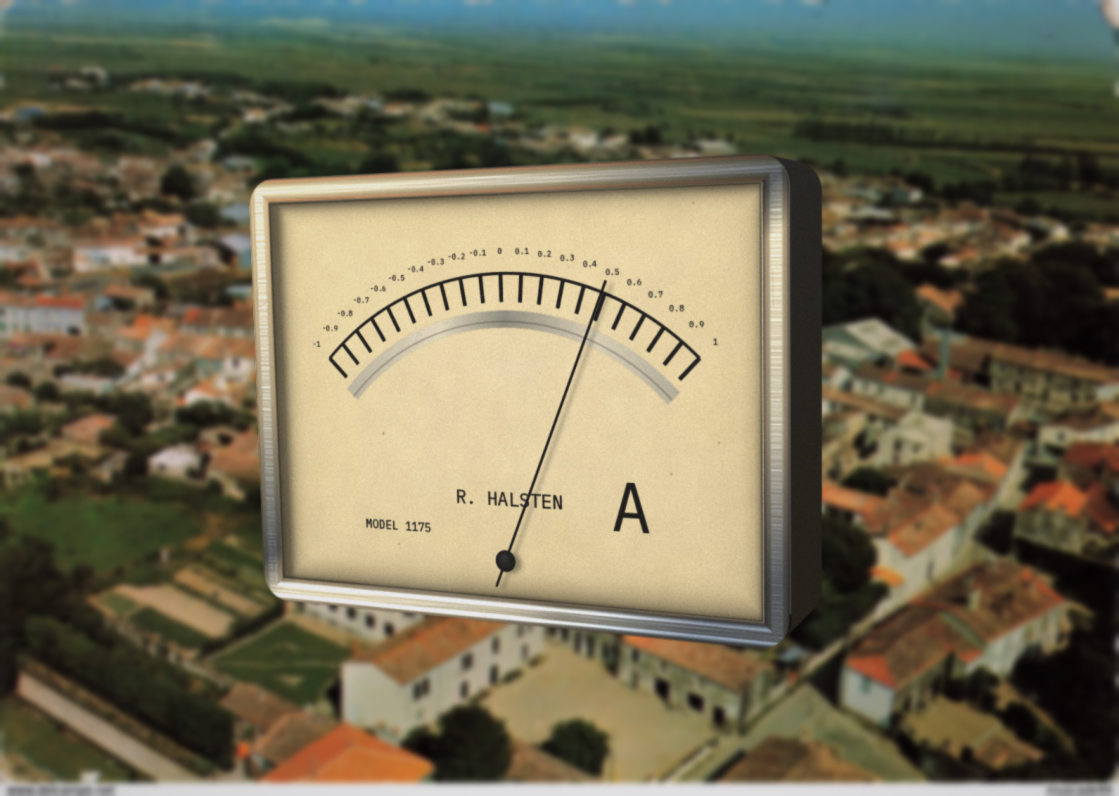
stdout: 0.5 (A)
